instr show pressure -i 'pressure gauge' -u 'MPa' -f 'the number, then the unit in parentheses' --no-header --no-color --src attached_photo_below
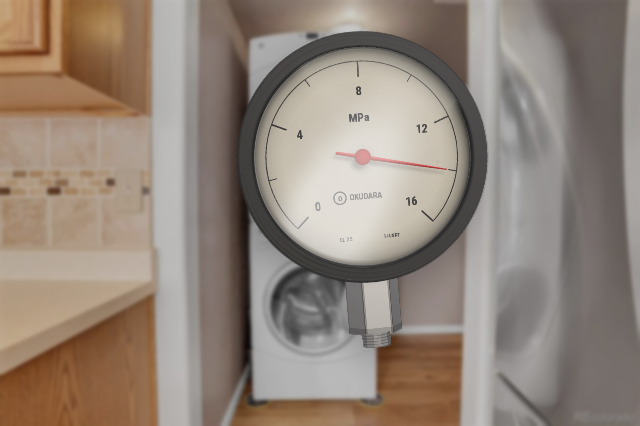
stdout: 14 (MPa)
